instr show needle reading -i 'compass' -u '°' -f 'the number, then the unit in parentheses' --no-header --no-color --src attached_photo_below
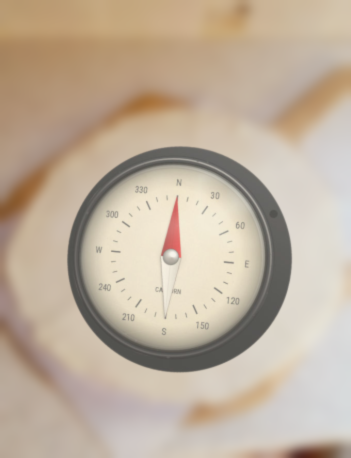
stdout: 0 (°)
